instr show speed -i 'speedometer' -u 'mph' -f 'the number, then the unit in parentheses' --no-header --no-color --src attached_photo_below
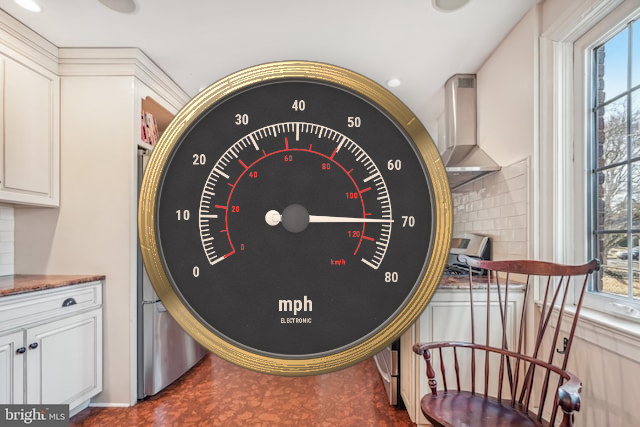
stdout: 70 (mph)
